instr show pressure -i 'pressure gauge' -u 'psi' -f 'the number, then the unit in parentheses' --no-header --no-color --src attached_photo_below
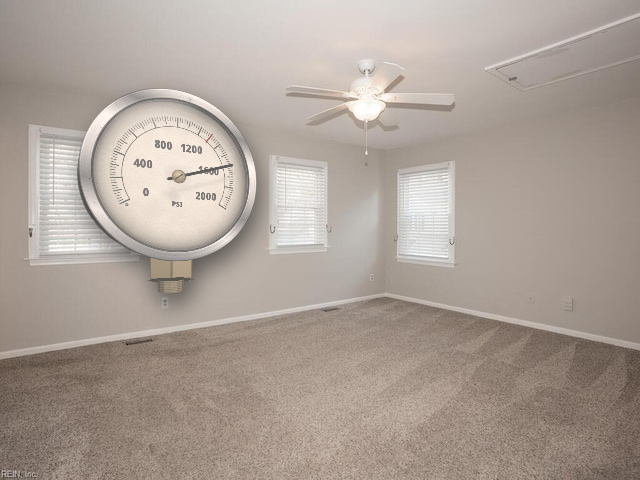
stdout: 1600 (psi)
